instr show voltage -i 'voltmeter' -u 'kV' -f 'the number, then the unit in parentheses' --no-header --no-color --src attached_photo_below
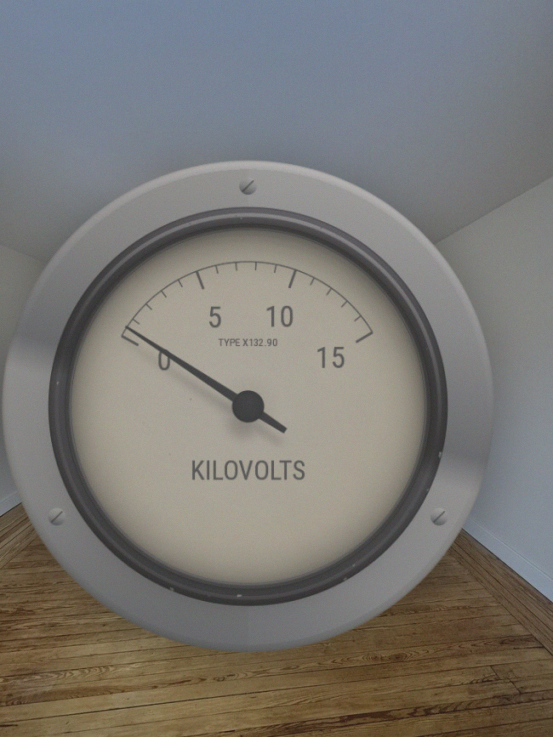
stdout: 0.5 (kV)
